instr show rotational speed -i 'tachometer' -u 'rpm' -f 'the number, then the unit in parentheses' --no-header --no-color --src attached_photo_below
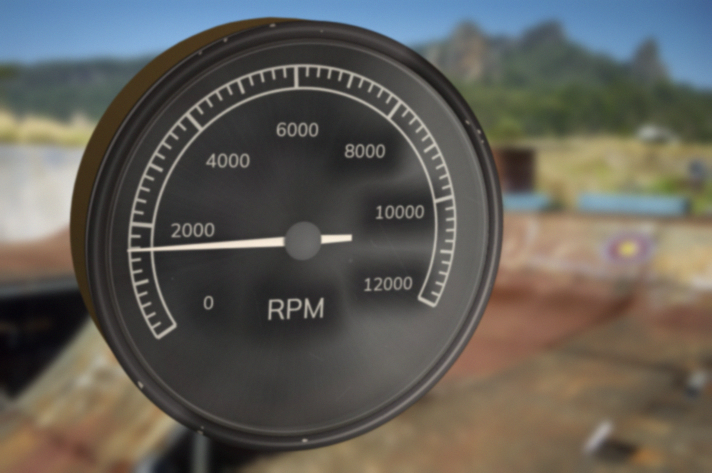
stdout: 1600 (rpm)
